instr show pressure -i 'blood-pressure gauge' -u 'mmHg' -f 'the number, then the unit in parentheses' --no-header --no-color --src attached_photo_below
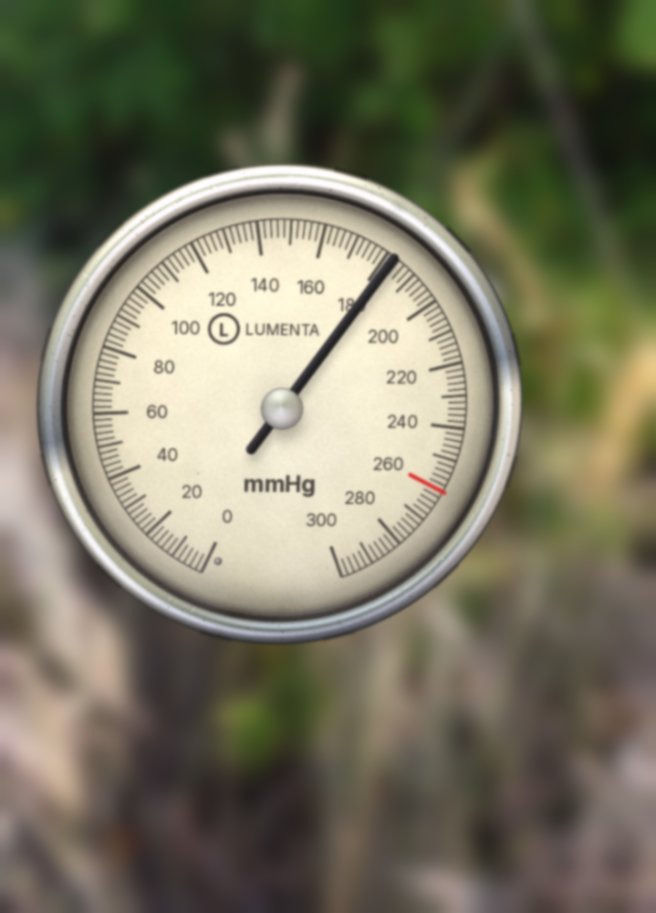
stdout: 182 (mmHg)
